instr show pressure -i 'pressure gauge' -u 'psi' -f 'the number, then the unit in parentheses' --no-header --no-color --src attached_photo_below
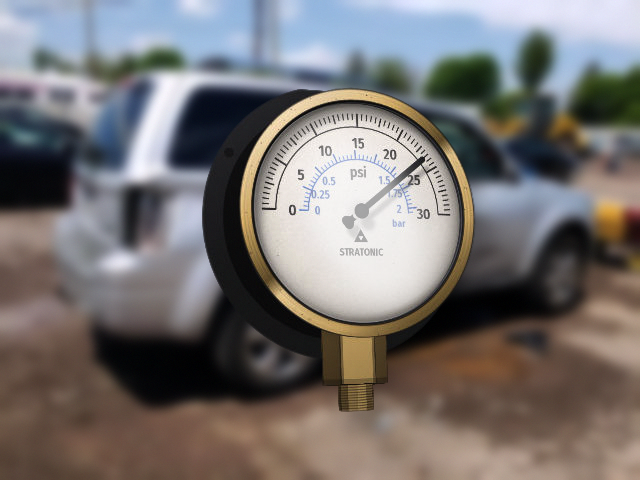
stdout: 23.5 (psi)
